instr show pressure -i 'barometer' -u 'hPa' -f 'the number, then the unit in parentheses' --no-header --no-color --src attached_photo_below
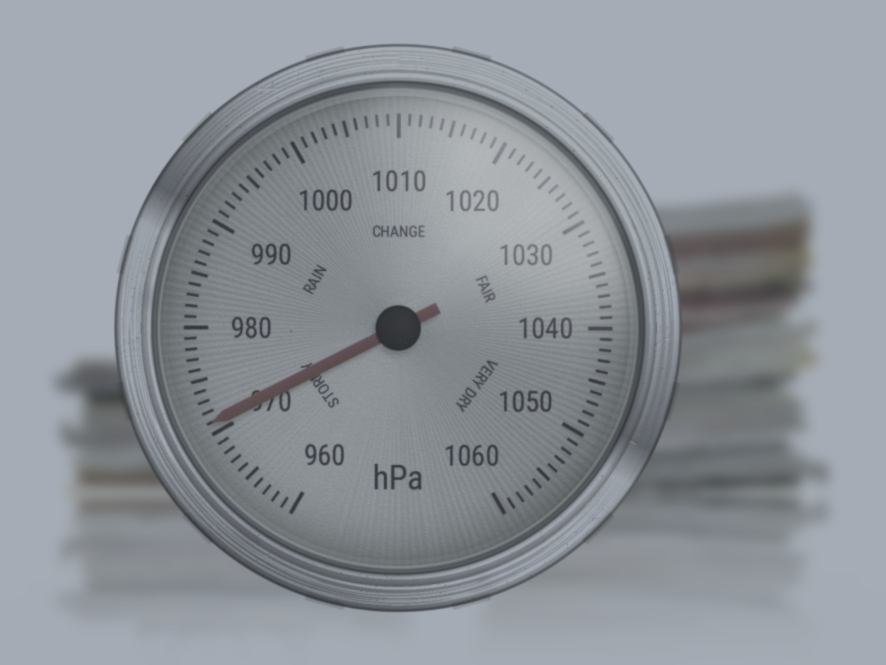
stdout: 971 (hPa)
